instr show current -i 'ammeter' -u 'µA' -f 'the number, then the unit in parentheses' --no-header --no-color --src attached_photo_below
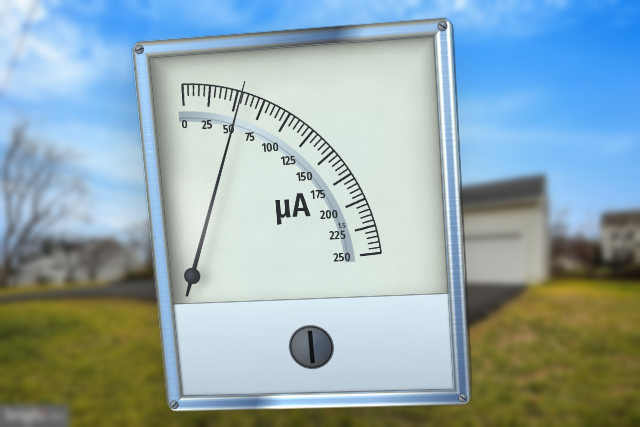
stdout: 55 (µA)
